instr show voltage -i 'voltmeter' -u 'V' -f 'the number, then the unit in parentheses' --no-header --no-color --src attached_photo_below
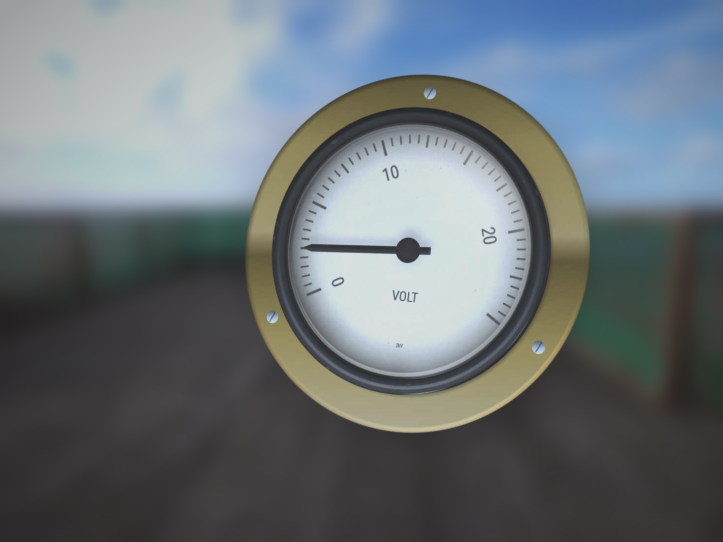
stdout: 2.5 (V)
